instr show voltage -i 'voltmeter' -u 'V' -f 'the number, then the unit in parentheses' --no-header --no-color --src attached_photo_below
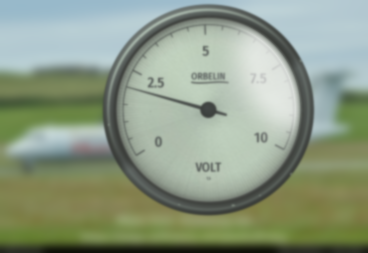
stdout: 2 (V)
